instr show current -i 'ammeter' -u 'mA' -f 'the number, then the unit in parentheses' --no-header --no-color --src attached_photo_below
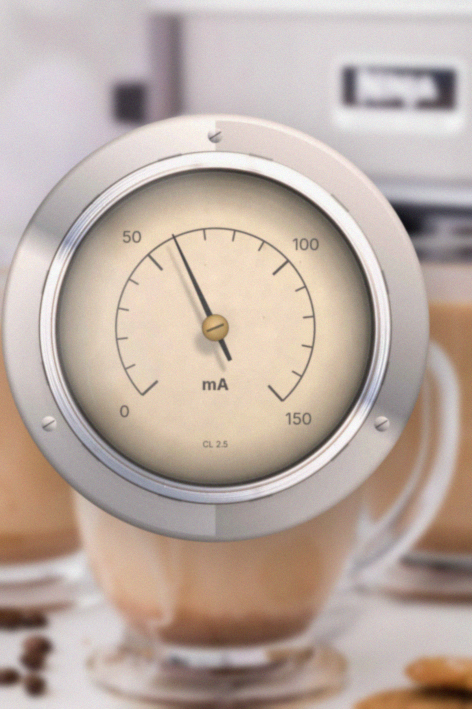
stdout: 60 (mA)
